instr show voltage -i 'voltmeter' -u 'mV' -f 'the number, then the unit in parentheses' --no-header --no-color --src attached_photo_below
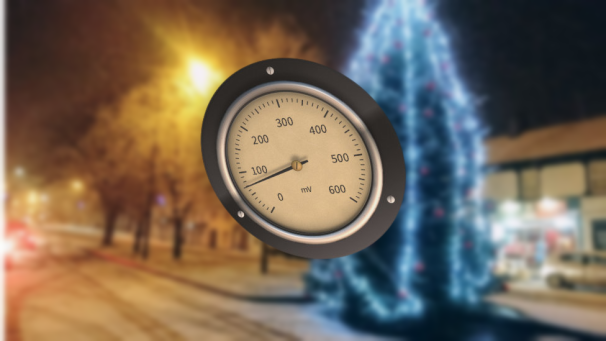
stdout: 70 (mV)
